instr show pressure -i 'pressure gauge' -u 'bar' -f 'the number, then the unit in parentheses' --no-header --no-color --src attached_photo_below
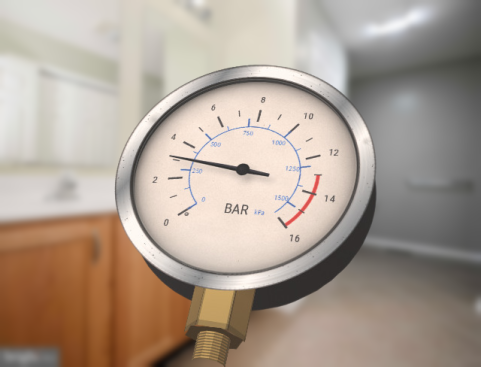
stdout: 3 (bar)
